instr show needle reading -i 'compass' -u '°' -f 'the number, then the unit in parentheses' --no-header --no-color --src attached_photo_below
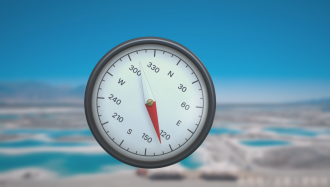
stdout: 130 (°)
